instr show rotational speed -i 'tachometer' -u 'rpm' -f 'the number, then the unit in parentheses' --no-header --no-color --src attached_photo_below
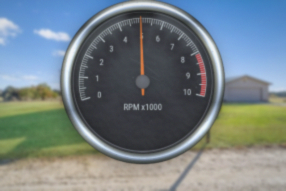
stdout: 5000 (rpm)
